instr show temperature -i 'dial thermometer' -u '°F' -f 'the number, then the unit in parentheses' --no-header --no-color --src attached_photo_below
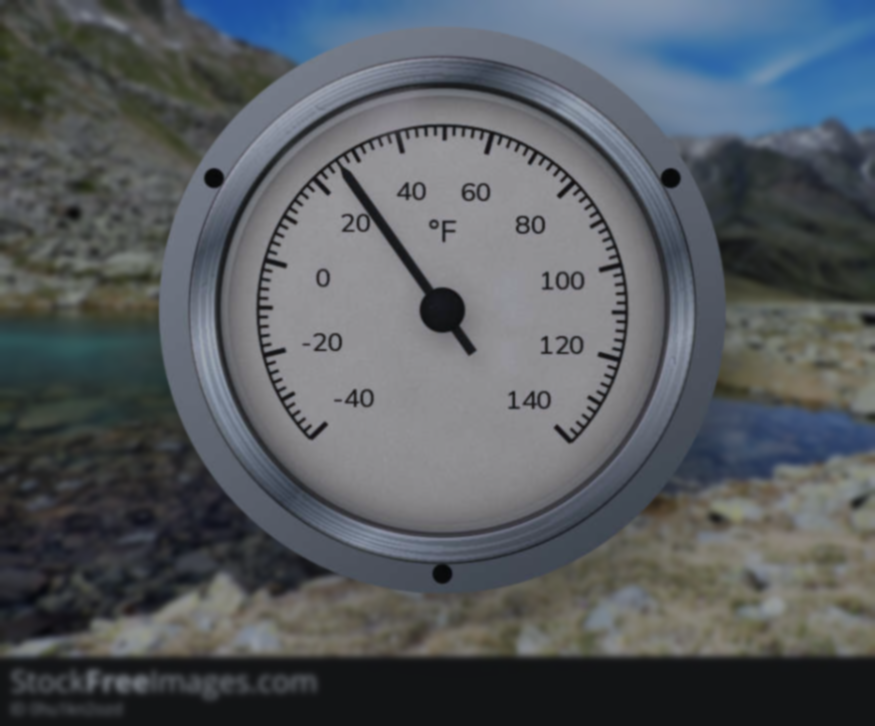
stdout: 26 (°F)
